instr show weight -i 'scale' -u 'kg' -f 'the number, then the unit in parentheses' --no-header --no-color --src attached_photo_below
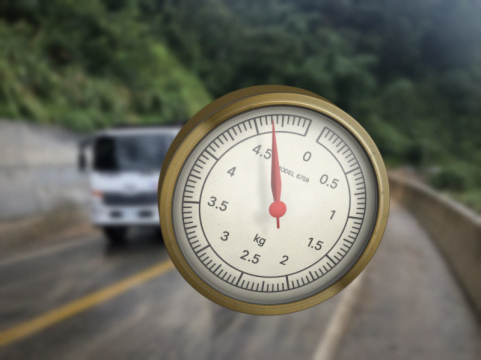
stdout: 4.65 (kg)
